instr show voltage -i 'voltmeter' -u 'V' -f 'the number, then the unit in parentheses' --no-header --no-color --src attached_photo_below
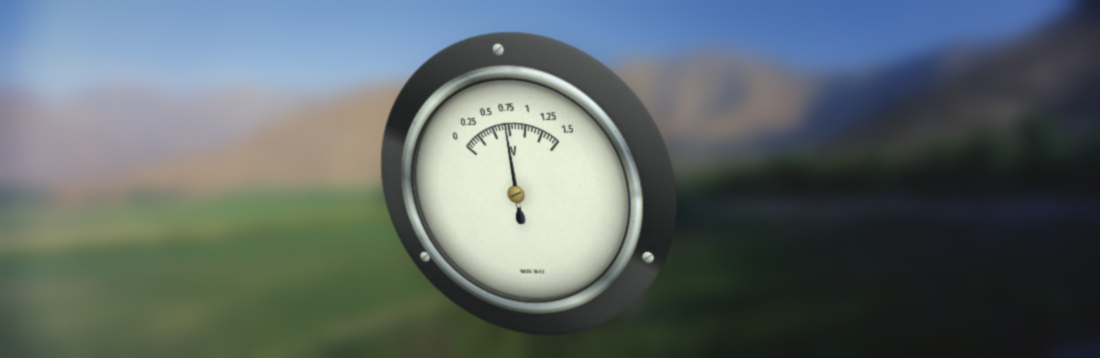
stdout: 0.75 (V)
